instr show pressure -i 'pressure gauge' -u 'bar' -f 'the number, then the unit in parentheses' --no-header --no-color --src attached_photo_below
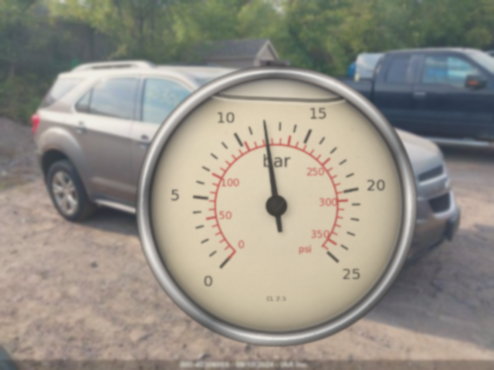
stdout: 12 (bar)
